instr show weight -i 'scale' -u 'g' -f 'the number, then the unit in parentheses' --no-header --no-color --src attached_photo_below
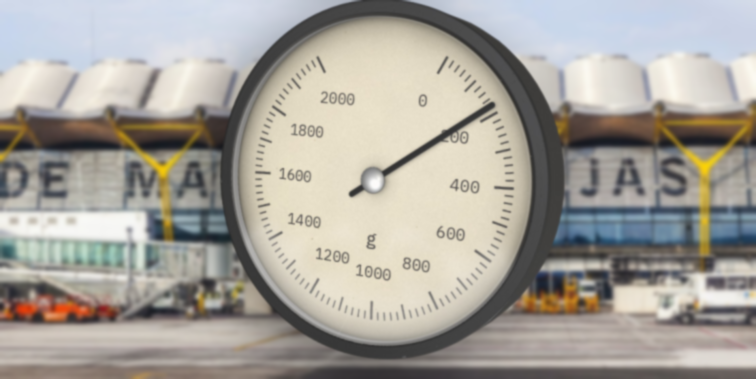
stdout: 180 (g)
